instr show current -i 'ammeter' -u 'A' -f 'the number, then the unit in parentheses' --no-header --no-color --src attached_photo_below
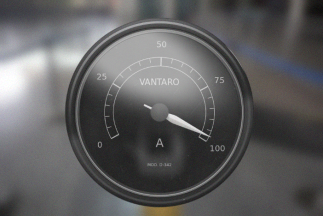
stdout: 97.5 (A)
